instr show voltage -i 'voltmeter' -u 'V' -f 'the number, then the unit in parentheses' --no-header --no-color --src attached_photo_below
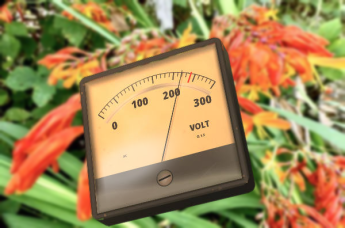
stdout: 220 (V)
